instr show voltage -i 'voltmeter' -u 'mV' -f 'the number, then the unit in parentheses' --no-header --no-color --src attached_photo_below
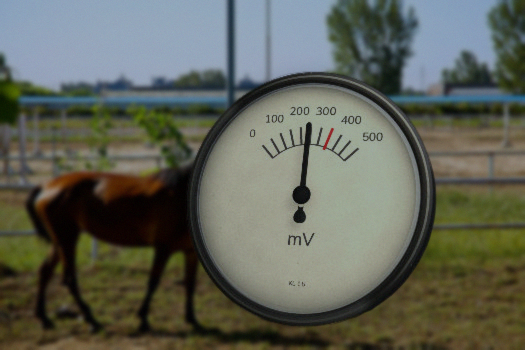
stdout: 250 (mV)
